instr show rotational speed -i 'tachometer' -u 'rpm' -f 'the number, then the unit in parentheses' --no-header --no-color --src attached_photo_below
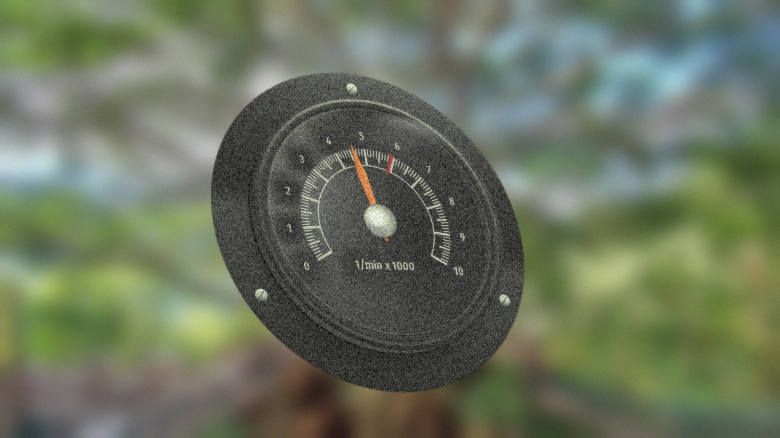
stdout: 4500 (rpm)
